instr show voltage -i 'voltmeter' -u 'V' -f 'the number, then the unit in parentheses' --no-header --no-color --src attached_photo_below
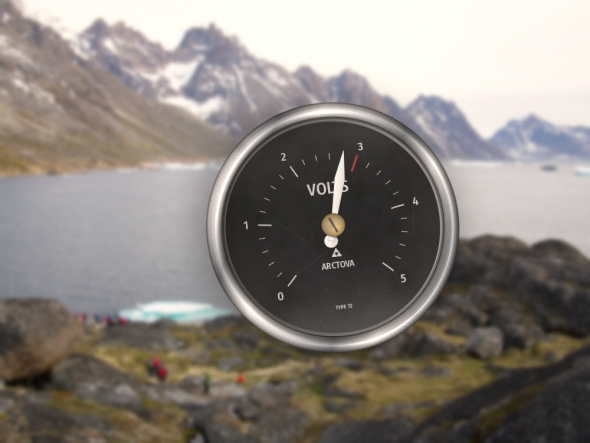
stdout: 2.8 (V)
